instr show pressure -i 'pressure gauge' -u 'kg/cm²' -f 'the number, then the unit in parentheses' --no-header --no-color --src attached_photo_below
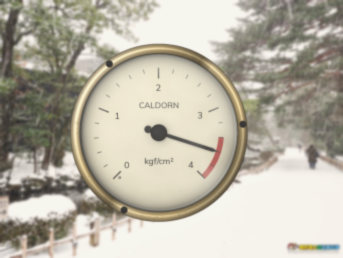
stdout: 3.6 (kg/cm²)
